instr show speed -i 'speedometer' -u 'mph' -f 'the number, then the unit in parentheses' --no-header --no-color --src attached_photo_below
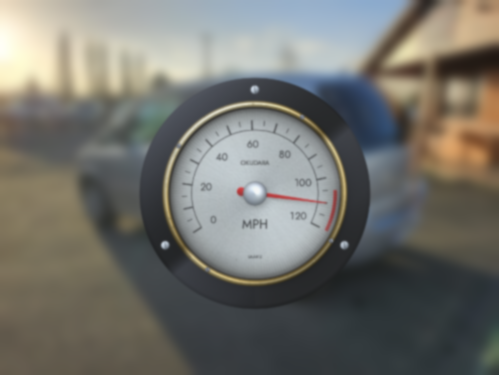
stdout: 110 (mph)
